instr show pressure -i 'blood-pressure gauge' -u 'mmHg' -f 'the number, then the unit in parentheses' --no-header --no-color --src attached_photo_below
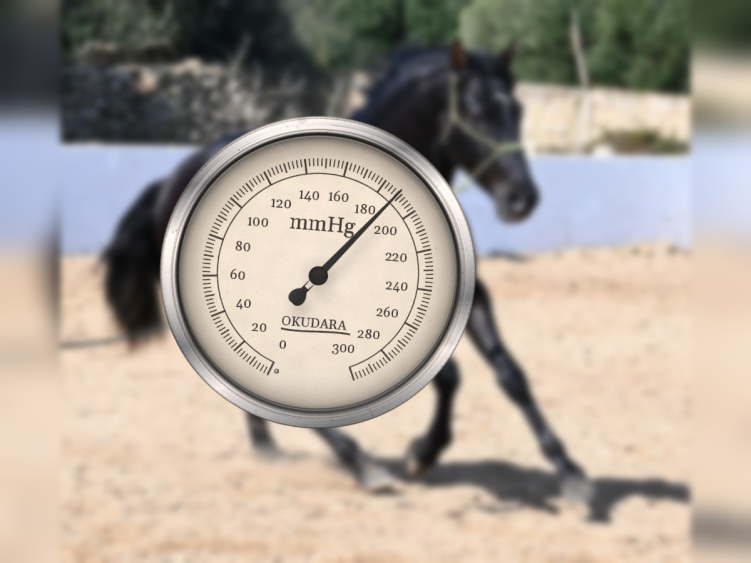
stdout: 188 (mmHg)
